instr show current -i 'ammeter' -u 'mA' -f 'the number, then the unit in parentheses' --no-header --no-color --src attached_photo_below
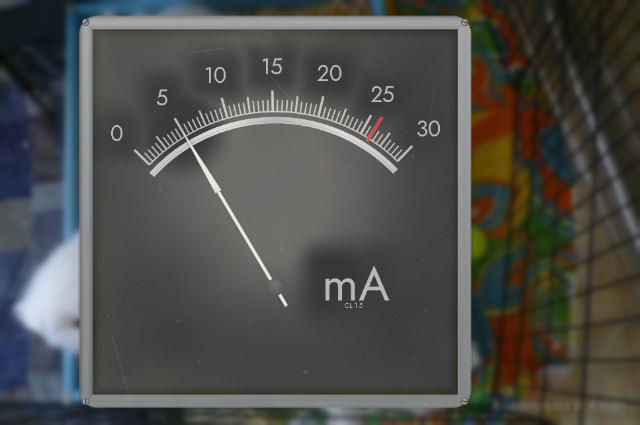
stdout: 5 (mA)
